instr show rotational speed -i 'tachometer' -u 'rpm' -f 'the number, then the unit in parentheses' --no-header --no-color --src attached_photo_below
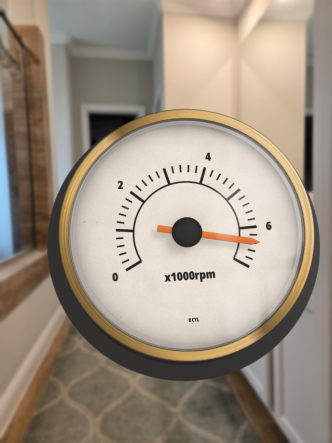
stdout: 6400 (rpm)
